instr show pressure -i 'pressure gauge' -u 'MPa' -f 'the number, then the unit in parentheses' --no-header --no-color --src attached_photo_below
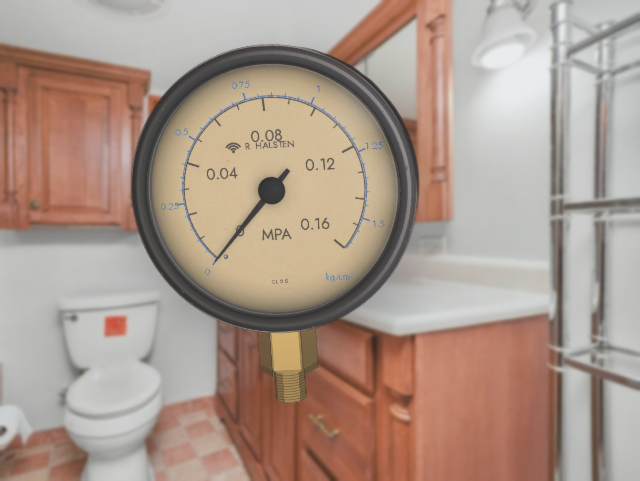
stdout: 0 (MPa)
